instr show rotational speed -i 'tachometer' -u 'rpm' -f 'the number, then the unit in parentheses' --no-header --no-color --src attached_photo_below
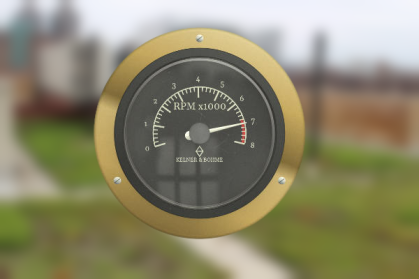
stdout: 7000 (rpm)
